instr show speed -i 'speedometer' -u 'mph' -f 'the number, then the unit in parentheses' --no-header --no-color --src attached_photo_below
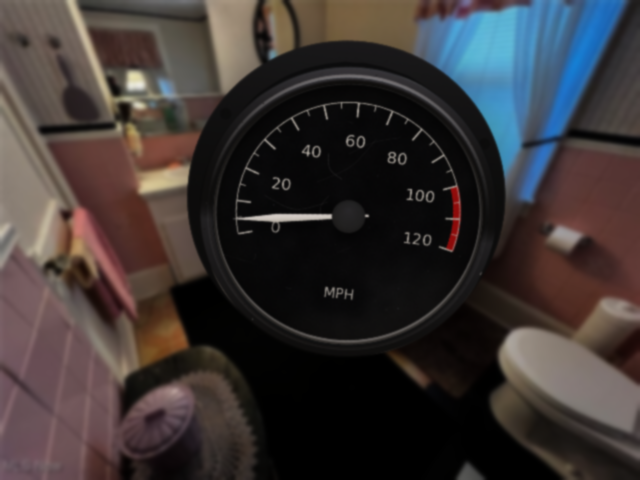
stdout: 5 (mph)
